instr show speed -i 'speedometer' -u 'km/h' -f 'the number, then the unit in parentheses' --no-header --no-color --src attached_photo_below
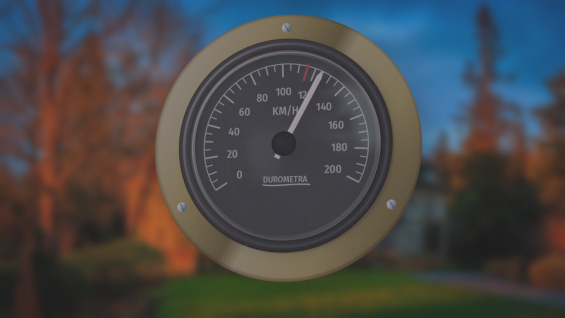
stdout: 125 (km/h)
